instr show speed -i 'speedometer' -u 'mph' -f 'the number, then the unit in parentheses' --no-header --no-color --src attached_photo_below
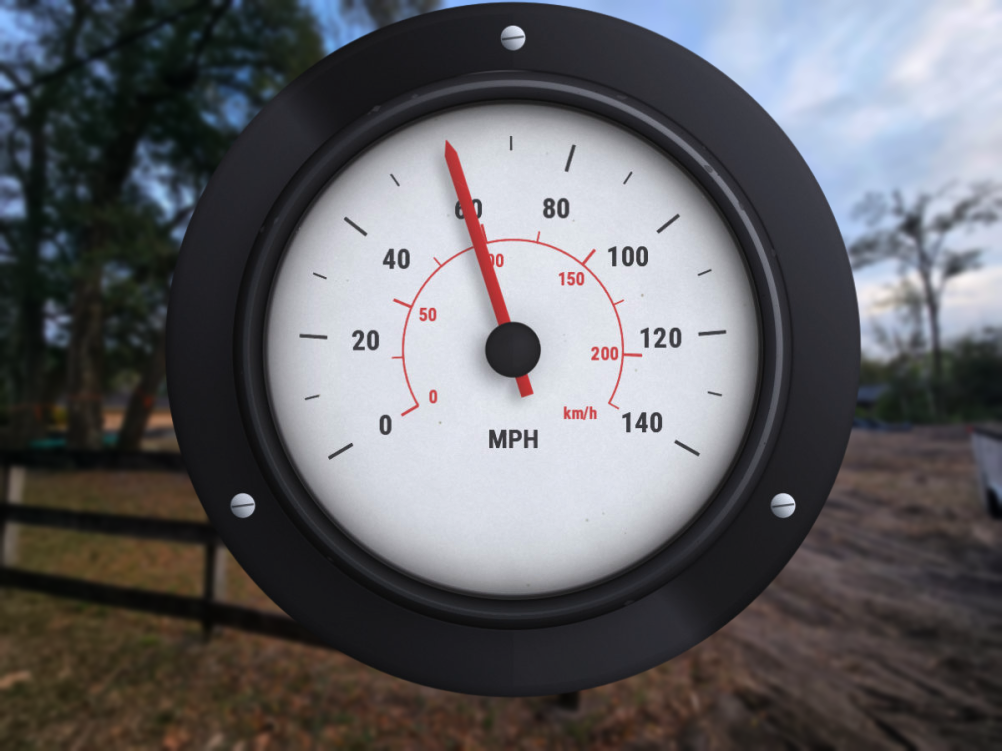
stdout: 60 (mph)
